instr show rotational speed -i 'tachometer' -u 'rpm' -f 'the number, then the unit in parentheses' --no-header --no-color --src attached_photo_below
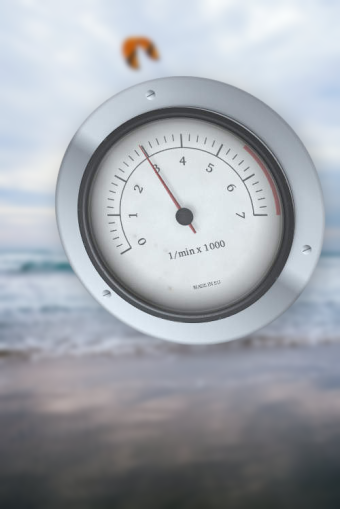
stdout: 3000 (rpm)
